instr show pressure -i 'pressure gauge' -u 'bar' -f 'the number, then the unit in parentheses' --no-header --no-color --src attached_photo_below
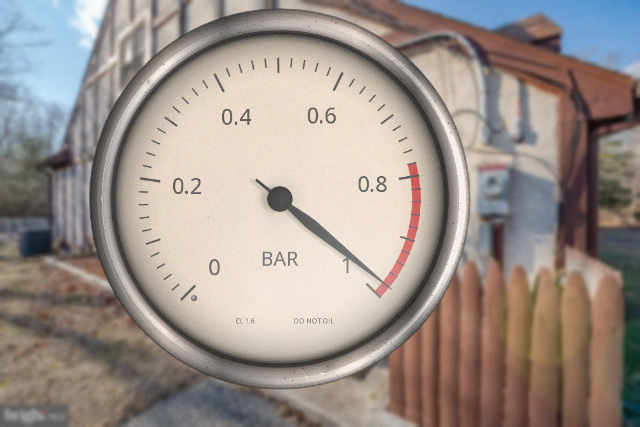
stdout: 0.98 (bar)
